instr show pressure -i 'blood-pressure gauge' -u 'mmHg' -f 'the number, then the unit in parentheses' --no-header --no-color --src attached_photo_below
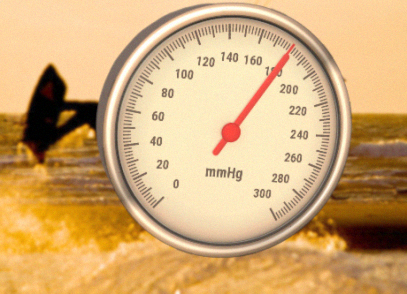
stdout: 180 (mmHg)
